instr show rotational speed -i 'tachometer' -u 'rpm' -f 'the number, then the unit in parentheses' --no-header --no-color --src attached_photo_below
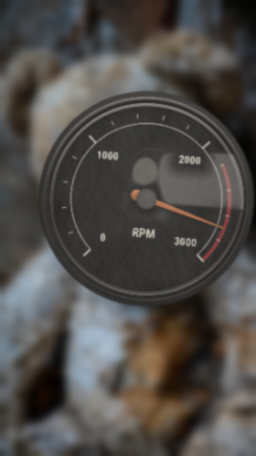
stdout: 2700 (rpm)
